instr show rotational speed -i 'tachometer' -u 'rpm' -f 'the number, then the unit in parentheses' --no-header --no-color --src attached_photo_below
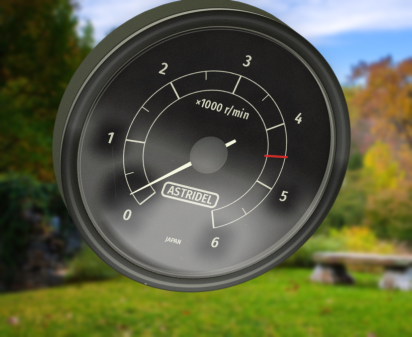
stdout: 250 (rpm)
